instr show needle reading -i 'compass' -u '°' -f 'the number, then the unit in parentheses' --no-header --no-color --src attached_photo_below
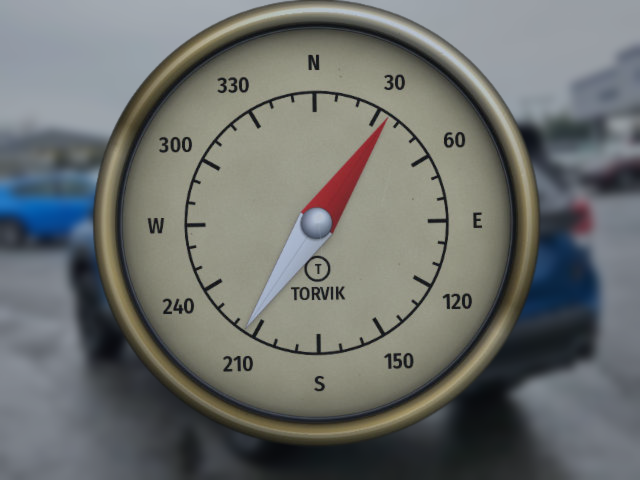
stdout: 35 (°)
